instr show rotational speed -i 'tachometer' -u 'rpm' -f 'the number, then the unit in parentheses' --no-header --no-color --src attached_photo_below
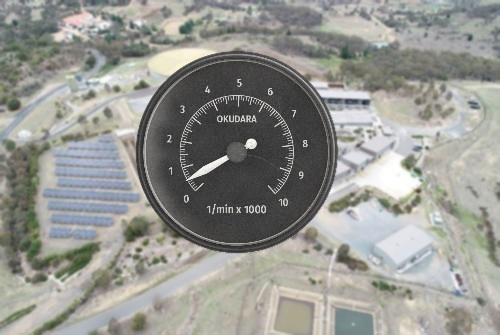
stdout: 500 (rpm)
